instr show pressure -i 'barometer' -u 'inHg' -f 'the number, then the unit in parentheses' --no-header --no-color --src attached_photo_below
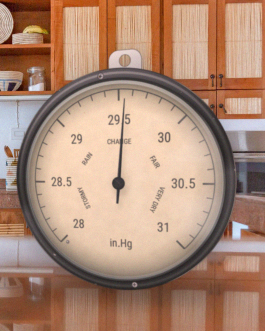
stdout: 29.55 (inHg)
